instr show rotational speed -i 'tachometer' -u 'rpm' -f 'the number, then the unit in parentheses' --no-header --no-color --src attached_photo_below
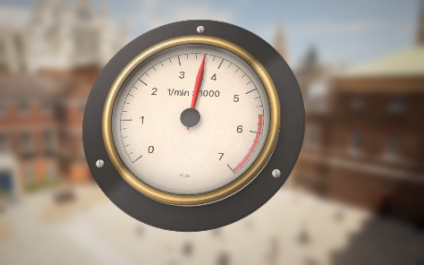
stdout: 3600 (rpm)
